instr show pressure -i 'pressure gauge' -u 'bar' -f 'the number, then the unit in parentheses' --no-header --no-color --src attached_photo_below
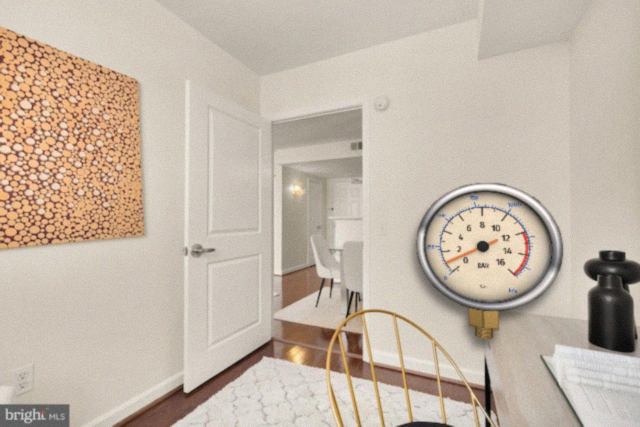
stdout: 1 (bar)
